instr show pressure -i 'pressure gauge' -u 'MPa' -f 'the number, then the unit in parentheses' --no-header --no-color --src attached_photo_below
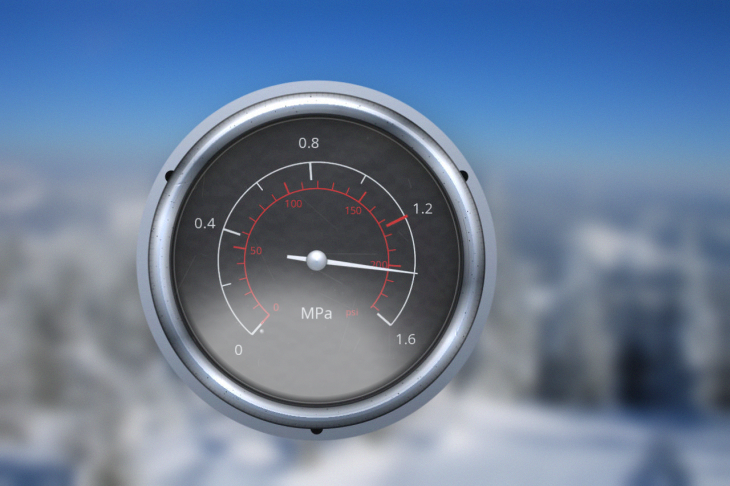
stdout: 1.4 (MPa)
